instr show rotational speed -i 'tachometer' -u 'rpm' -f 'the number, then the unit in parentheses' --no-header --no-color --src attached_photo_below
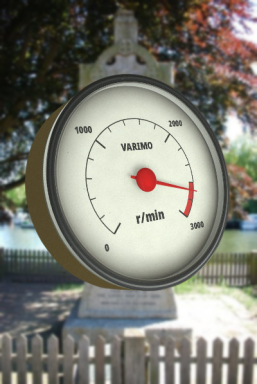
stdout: 2700 (rpm)
